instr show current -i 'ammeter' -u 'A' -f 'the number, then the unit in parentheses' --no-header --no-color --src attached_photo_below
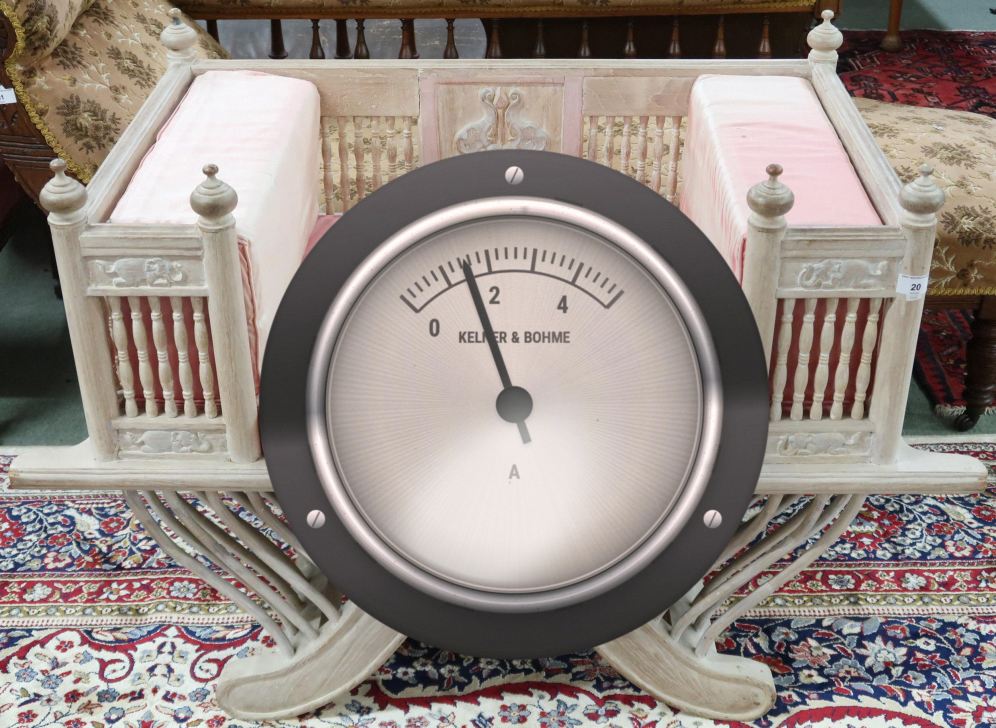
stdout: 1.5 (A)
